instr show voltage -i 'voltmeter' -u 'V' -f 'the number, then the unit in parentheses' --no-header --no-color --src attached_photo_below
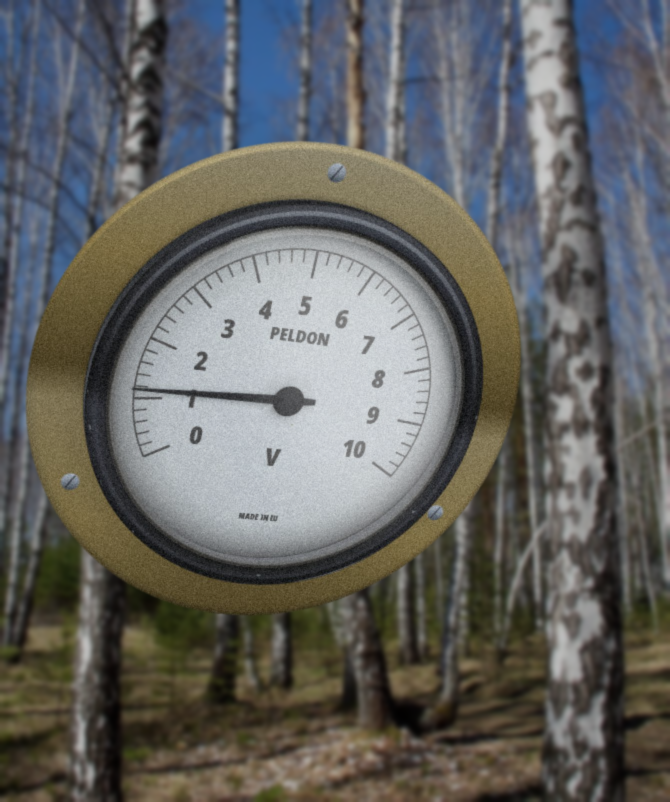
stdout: 1.2 (V)
